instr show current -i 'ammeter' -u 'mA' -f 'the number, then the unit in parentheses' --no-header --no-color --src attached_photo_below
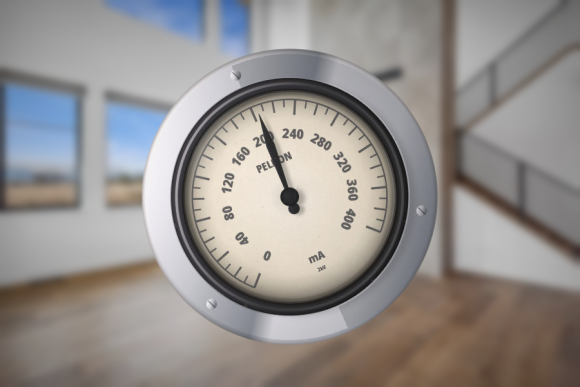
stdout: 205 (mA)
